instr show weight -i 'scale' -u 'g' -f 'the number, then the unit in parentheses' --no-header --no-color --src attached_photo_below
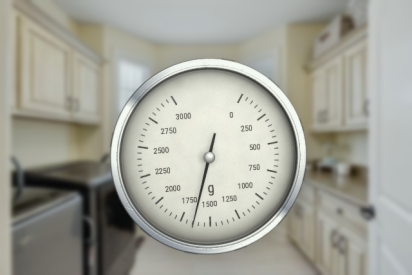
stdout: 1650 (g)
